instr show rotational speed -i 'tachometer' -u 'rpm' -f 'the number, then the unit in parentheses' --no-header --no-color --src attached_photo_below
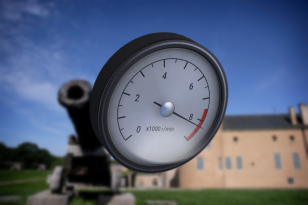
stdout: 8250 (rpm)
